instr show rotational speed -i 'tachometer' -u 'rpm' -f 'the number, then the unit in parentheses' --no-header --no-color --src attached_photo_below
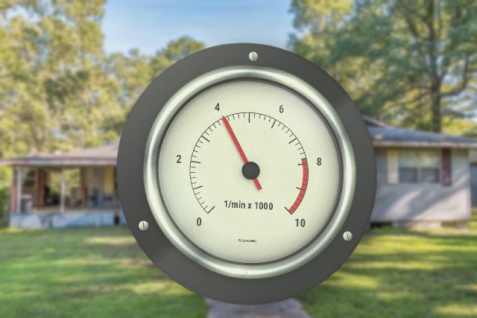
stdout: 4000 (rpm)
